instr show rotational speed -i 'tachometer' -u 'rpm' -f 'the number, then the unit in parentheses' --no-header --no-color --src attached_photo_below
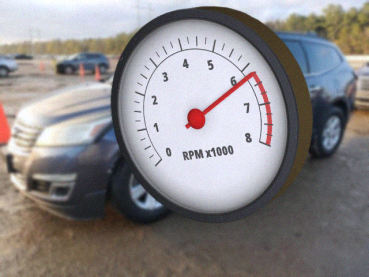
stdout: 6250 (rpm)
